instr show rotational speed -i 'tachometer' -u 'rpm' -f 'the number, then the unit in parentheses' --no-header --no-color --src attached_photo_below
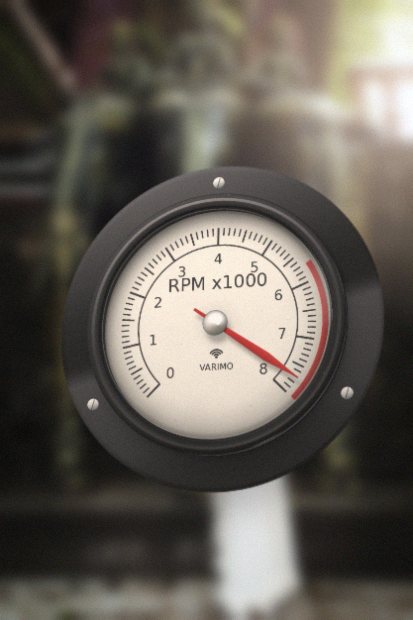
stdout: 7700 (rpm)
